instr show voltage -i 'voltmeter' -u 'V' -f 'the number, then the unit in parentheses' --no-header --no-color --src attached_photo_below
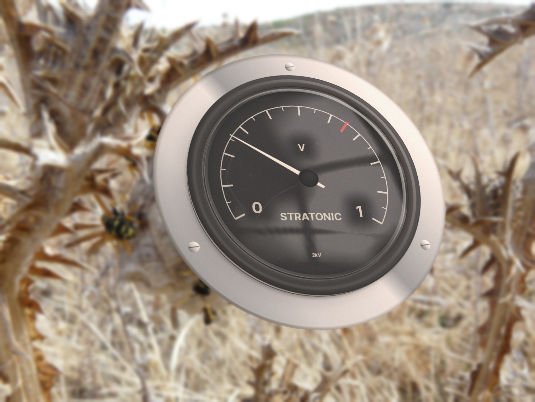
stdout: 0.25 (V)
